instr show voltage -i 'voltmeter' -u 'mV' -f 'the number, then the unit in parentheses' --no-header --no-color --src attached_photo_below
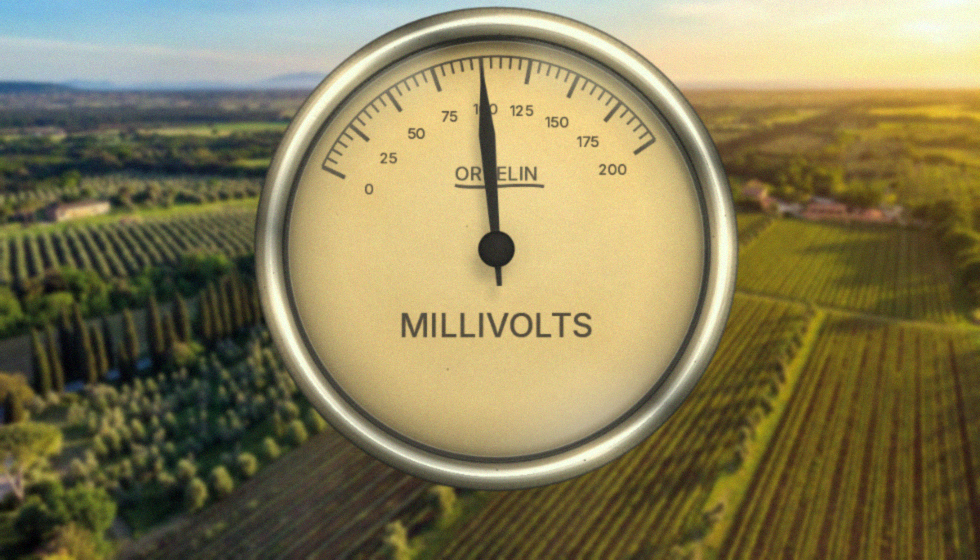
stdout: 100 (mV)
